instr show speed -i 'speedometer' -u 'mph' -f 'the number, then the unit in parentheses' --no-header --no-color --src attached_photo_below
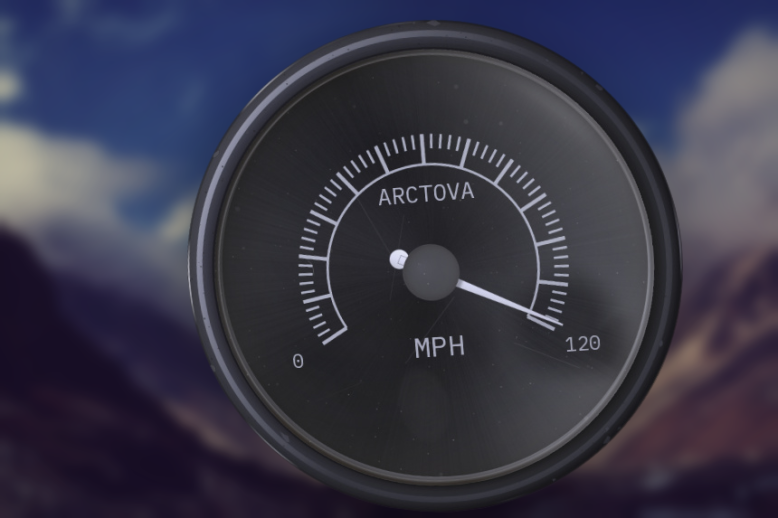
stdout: 118 (mph)
